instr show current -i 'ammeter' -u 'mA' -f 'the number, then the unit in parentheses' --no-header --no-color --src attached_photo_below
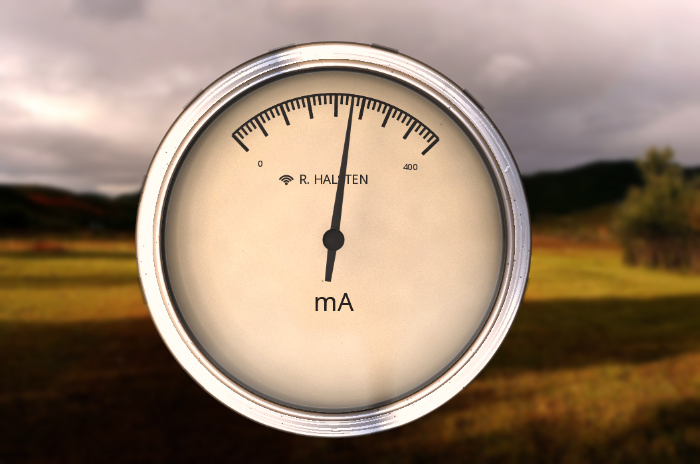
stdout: 230 (mA)
